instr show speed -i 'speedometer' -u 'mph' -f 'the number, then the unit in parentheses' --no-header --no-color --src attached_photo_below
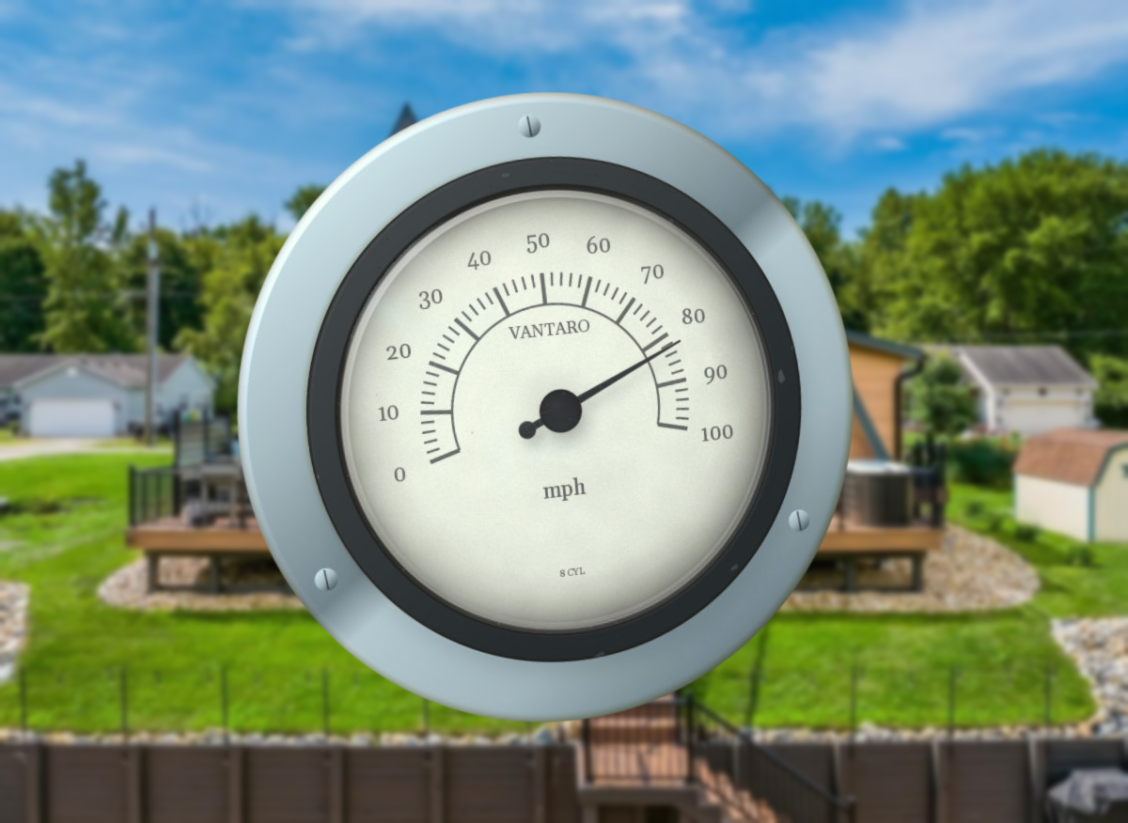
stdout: 82 (mph)
